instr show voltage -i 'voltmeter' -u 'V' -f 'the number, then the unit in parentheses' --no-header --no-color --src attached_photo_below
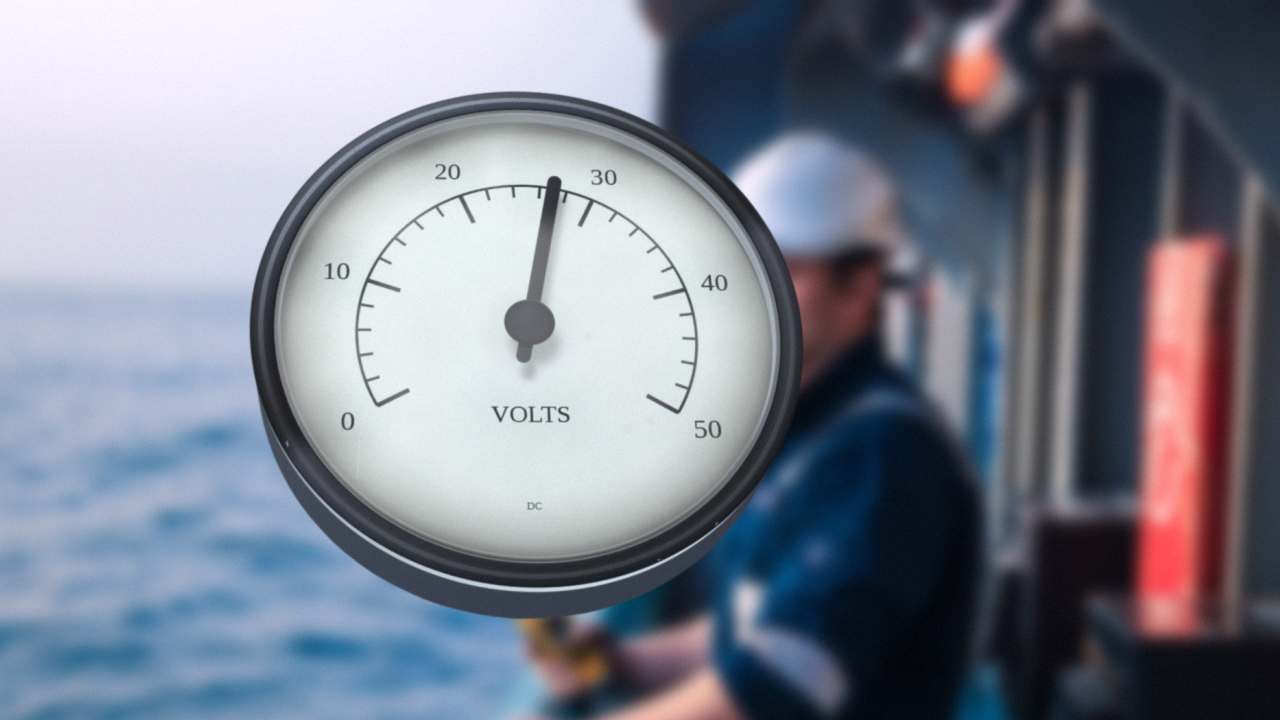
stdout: 27 (V)
